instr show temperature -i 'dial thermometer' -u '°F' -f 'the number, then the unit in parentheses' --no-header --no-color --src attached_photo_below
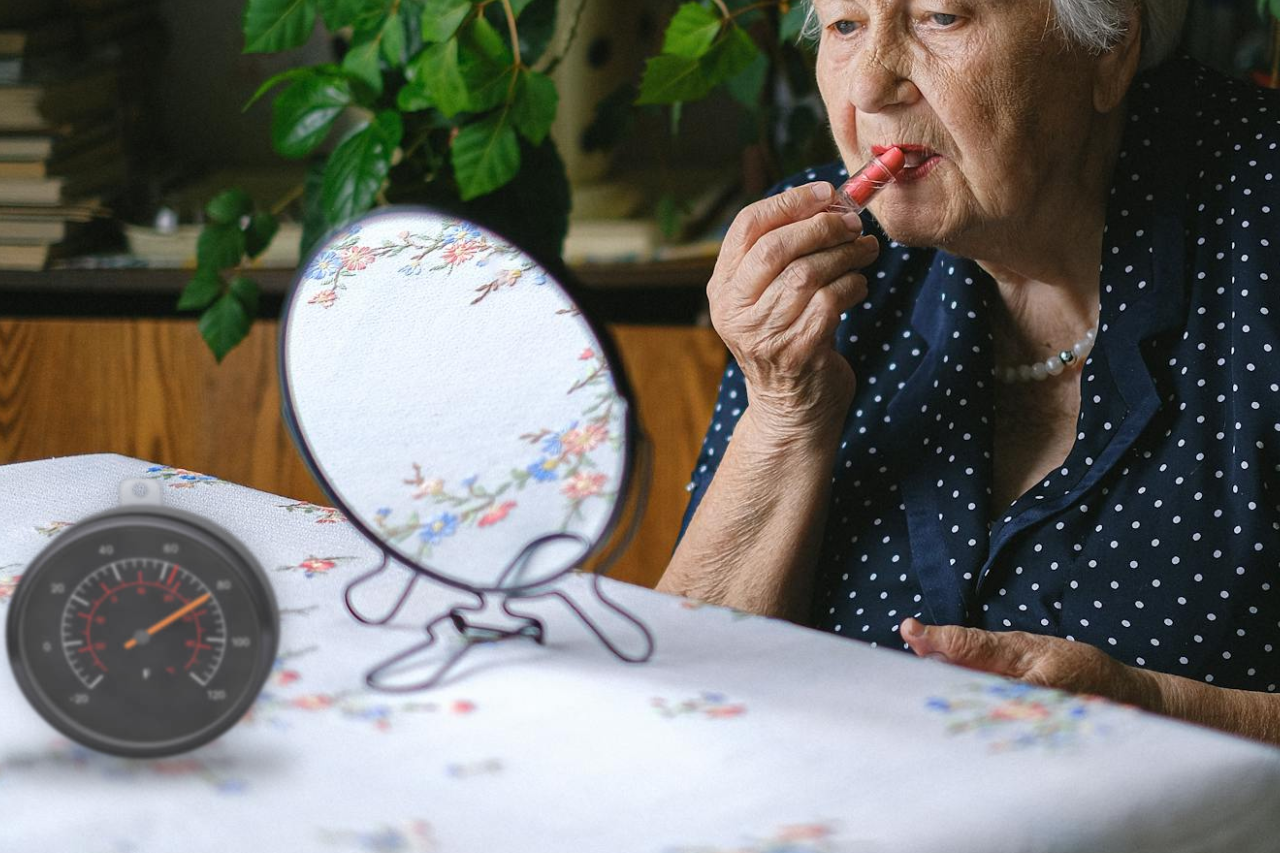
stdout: 80 (°F)
